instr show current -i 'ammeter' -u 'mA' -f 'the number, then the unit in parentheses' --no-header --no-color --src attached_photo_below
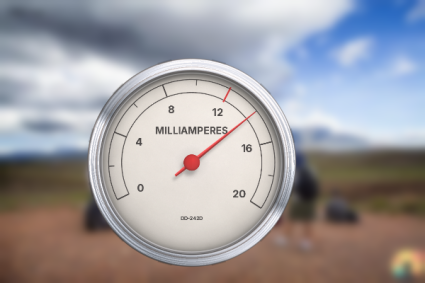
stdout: 14 (mA)
